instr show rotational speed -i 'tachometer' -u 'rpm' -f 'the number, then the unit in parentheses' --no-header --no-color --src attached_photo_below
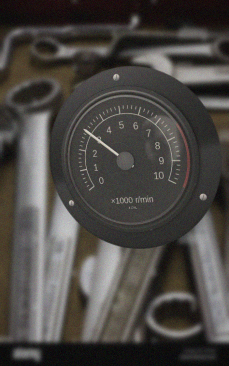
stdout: 3000 (rpm)
